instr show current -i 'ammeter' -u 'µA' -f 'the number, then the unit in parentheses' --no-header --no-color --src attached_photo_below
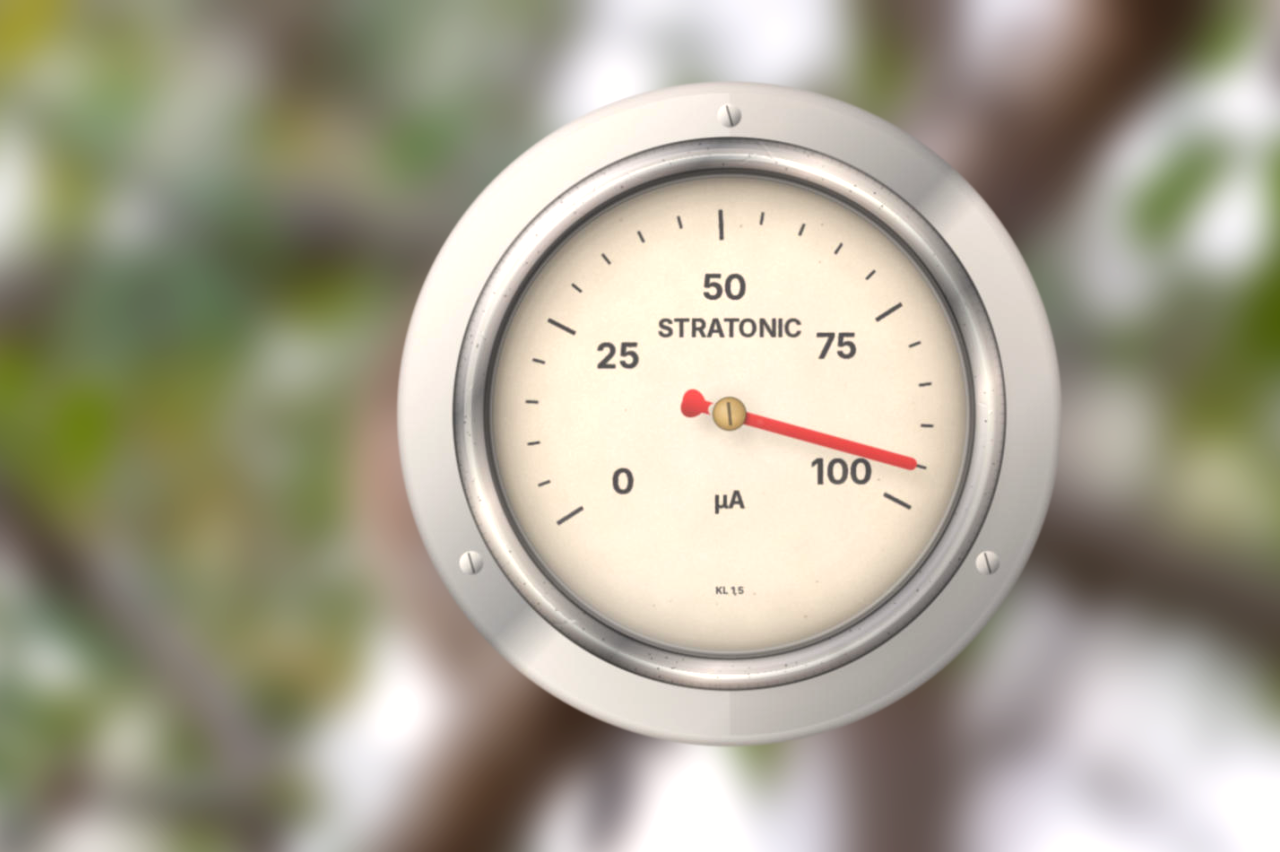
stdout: 95 (µA)
